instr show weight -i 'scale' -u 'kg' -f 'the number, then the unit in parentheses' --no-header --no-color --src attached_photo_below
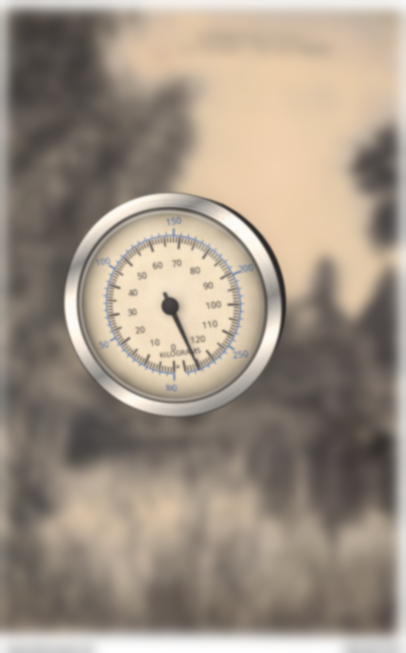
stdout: 125 (kg)
